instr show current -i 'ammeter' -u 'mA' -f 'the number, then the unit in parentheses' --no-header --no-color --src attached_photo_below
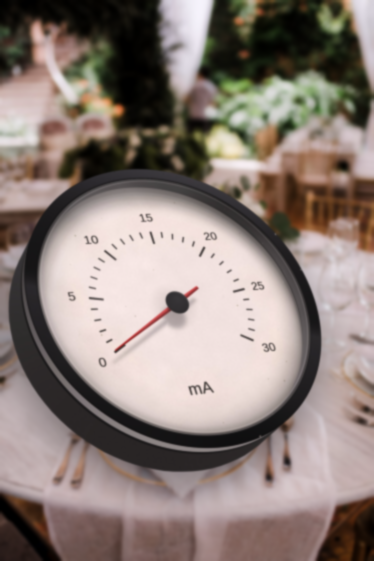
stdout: 0 (mA)
